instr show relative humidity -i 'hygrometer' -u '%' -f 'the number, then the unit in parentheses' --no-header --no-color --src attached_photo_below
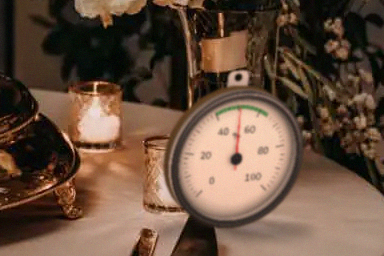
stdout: 50 (%)
